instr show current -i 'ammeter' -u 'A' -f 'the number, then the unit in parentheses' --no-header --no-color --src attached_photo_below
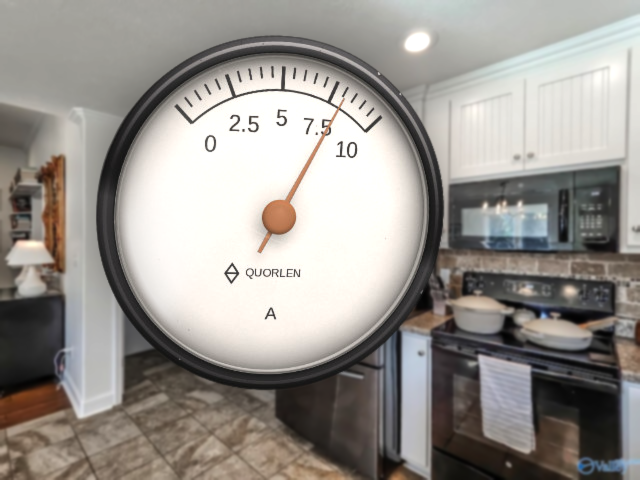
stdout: 8 (A)
